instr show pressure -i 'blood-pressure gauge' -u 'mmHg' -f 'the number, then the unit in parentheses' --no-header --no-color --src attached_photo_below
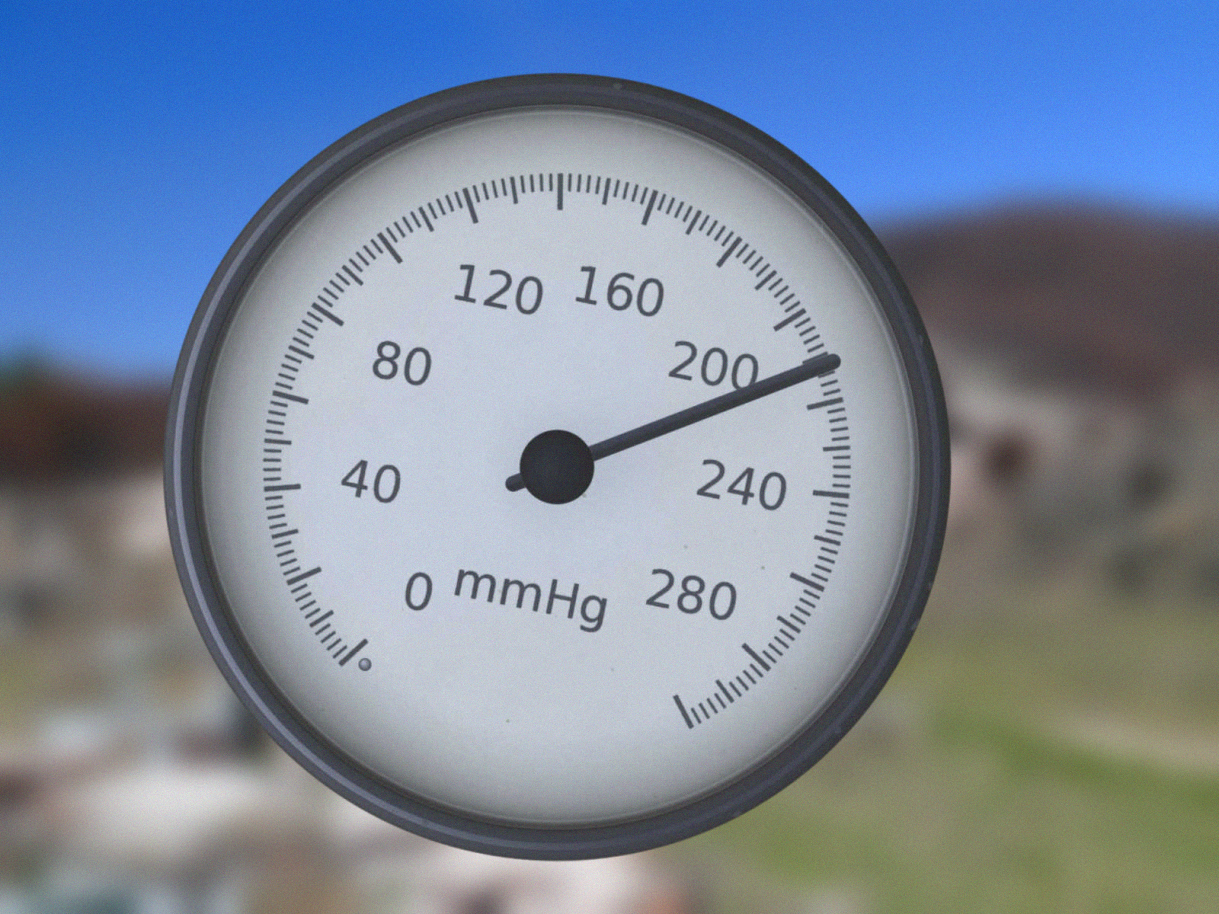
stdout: 212 (mmHg)
